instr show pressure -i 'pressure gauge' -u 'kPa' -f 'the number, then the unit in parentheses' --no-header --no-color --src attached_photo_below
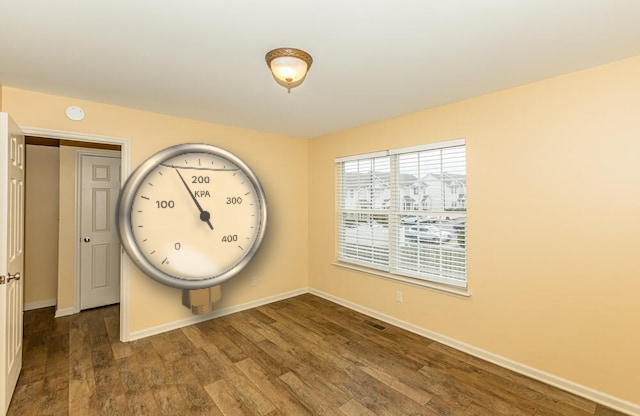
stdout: 160 (kPa)
